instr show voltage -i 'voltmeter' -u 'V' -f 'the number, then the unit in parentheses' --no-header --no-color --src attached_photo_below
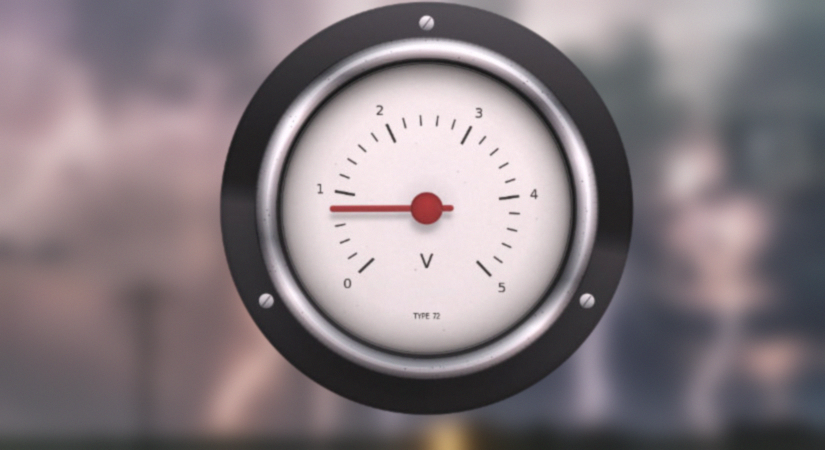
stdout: 0.8 (V)
